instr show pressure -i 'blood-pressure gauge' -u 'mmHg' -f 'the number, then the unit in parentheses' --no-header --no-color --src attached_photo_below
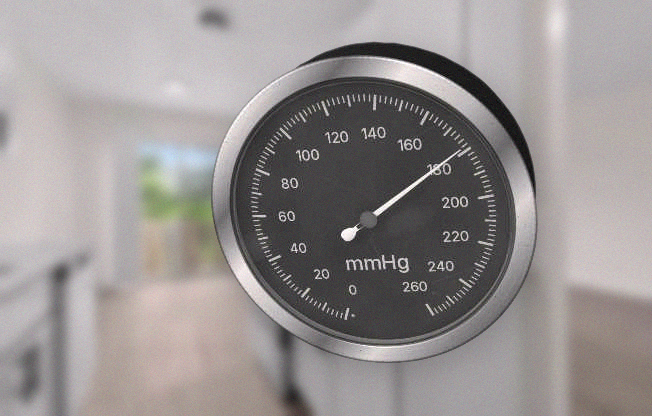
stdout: 178 (mmHg)
